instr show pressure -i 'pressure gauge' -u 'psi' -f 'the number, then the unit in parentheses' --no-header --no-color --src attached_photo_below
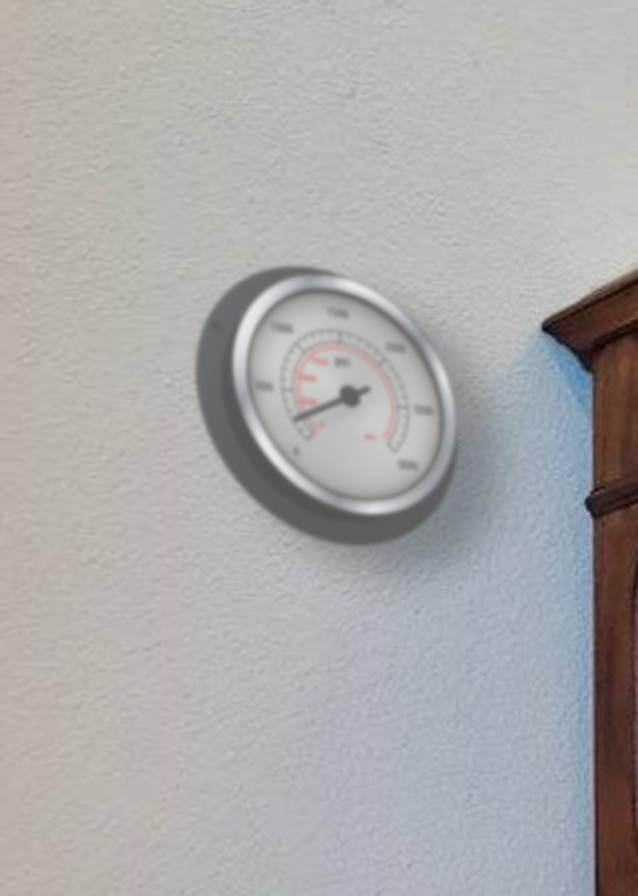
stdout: 200 (psi)
